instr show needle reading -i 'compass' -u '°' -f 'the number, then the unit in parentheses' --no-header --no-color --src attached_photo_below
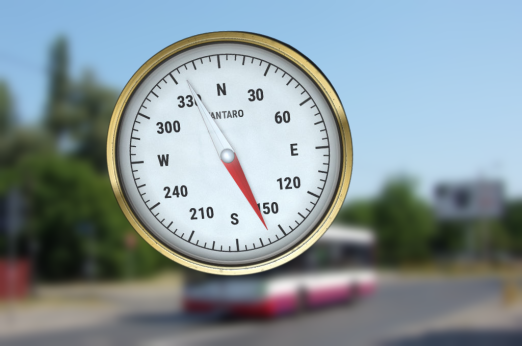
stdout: 157.5 (°)
